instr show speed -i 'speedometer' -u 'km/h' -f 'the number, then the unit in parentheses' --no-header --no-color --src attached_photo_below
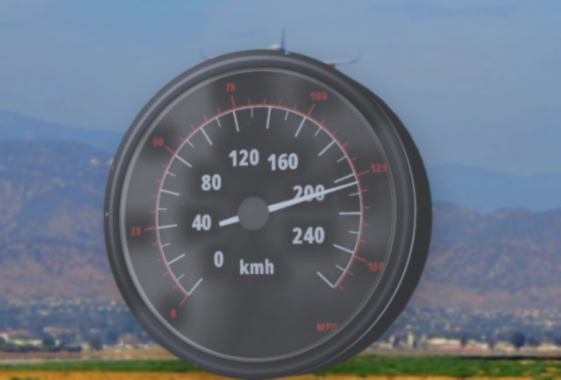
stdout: 205 (km/h)
